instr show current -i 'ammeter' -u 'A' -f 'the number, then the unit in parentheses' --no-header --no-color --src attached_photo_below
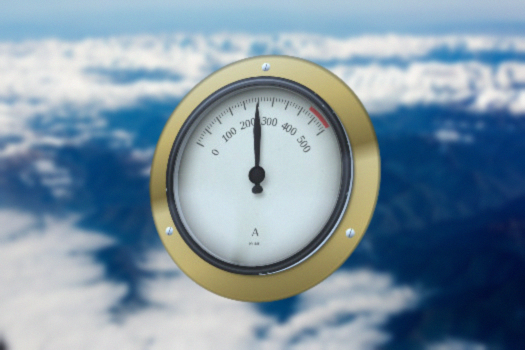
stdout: 250 (A)
